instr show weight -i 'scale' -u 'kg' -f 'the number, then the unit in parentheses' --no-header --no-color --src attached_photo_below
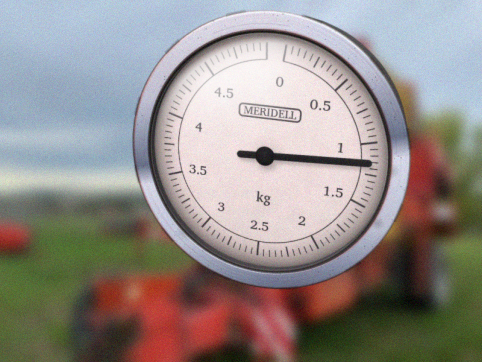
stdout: 1.15 (kg)
